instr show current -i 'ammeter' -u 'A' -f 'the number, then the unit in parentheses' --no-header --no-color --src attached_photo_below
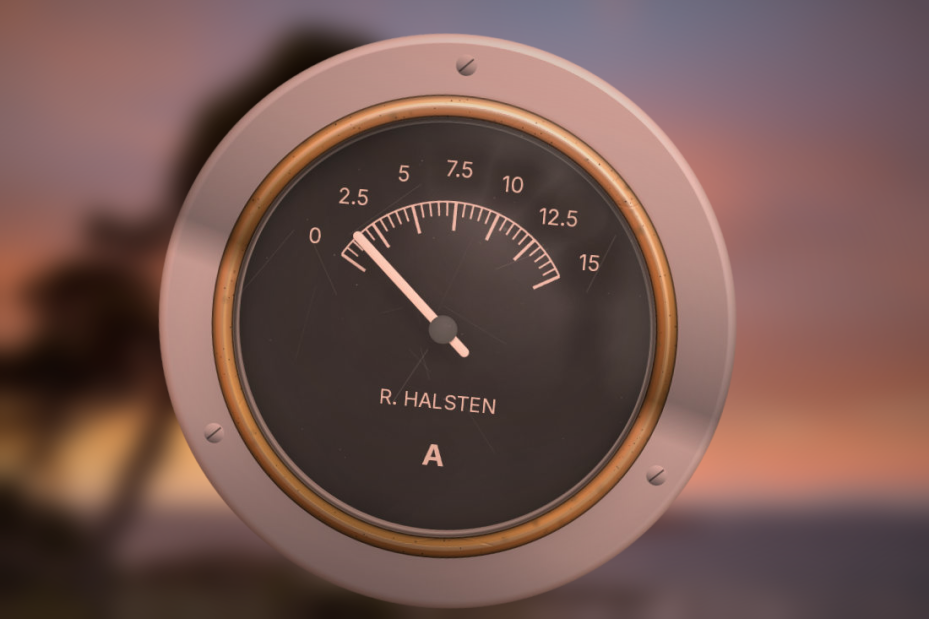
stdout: 1.5 (A)
